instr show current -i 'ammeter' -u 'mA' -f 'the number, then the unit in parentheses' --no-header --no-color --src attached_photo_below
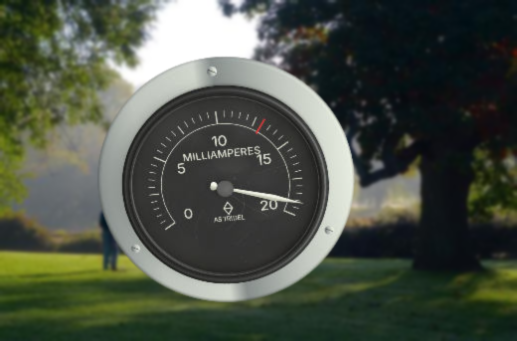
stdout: 19 (mA)
